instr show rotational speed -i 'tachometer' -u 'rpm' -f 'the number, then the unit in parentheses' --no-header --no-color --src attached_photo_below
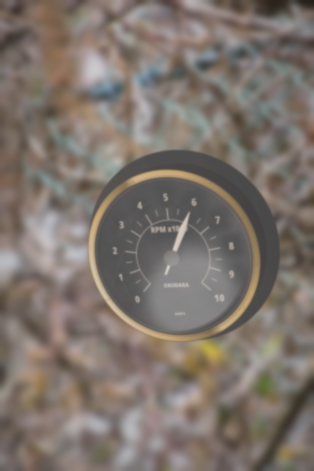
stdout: 6000 (rpm)
